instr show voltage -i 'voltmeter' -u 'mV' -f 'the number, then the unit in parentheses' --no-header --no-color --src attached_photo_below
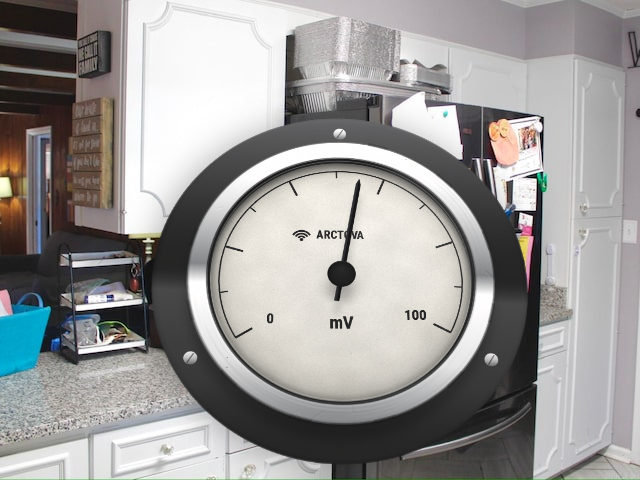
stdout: 55 (mV)
